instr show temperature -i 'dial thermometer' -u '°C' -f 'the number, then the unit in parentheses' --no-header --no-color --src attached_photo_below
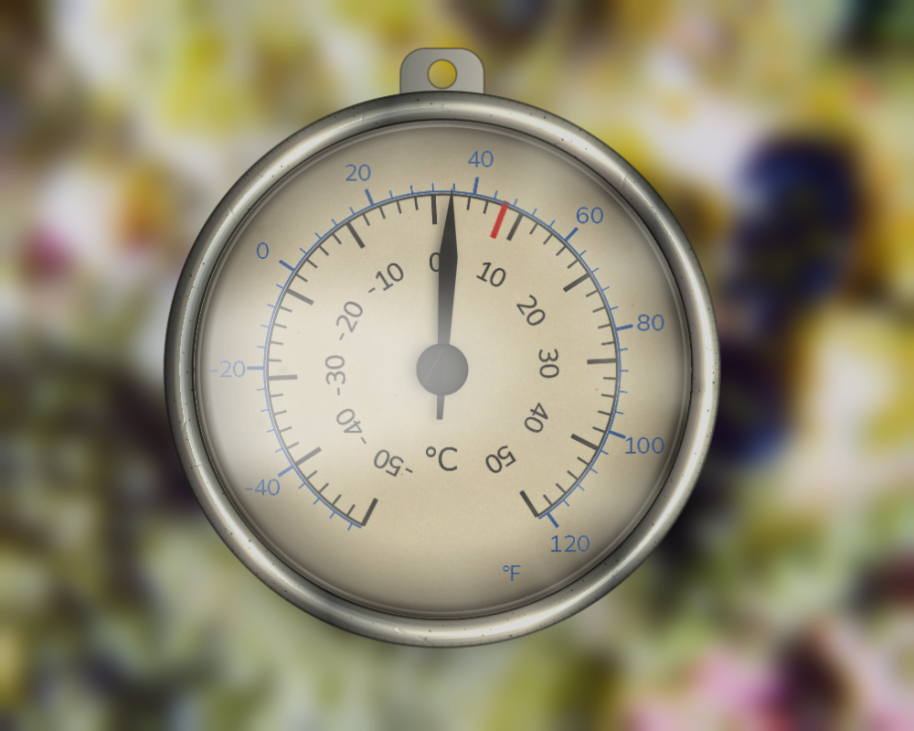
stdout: 2 (°C)
